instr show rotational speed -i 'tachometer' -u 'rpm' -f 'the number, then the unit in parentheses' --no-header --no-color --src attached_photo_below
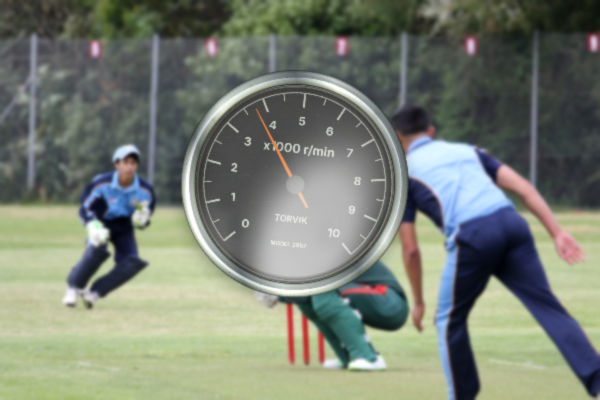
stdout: 3750 (rpm)
